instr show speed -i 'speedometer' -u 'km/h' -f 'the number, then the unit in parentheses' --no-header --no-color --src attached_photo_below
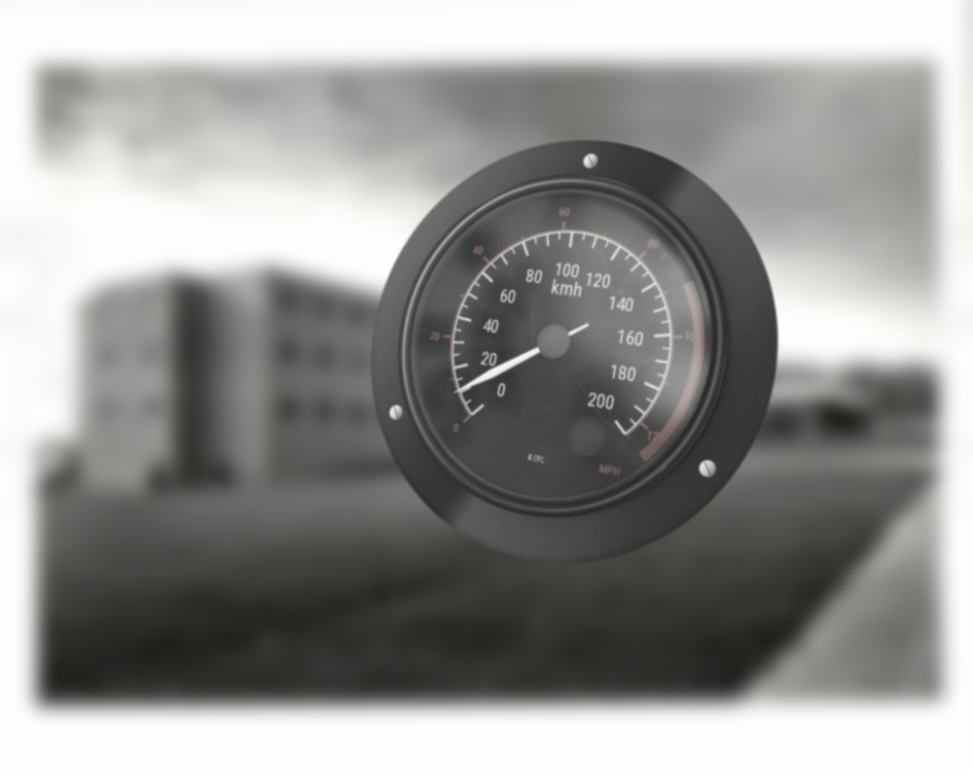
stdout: 10 (km/h)
